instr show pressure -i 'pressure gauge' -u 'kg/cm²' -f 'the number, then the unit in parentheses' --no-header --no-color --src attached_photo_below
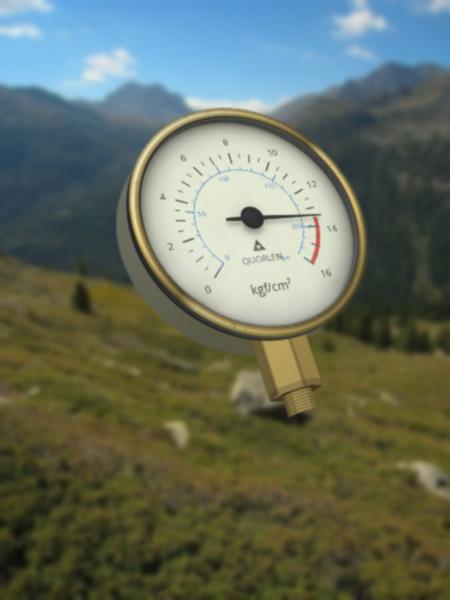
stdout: 13.5 (kg/cm²)
